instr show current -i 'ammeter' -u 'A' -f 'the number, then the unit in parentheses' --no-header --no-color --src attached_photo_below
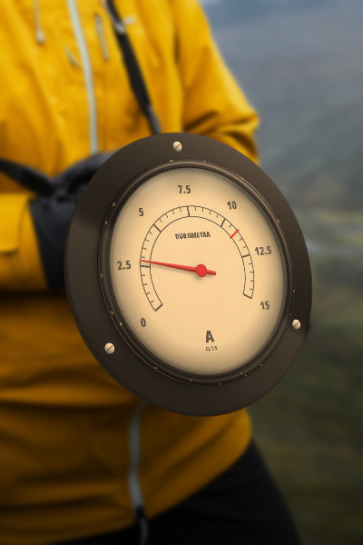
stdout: 2.75 (A)
